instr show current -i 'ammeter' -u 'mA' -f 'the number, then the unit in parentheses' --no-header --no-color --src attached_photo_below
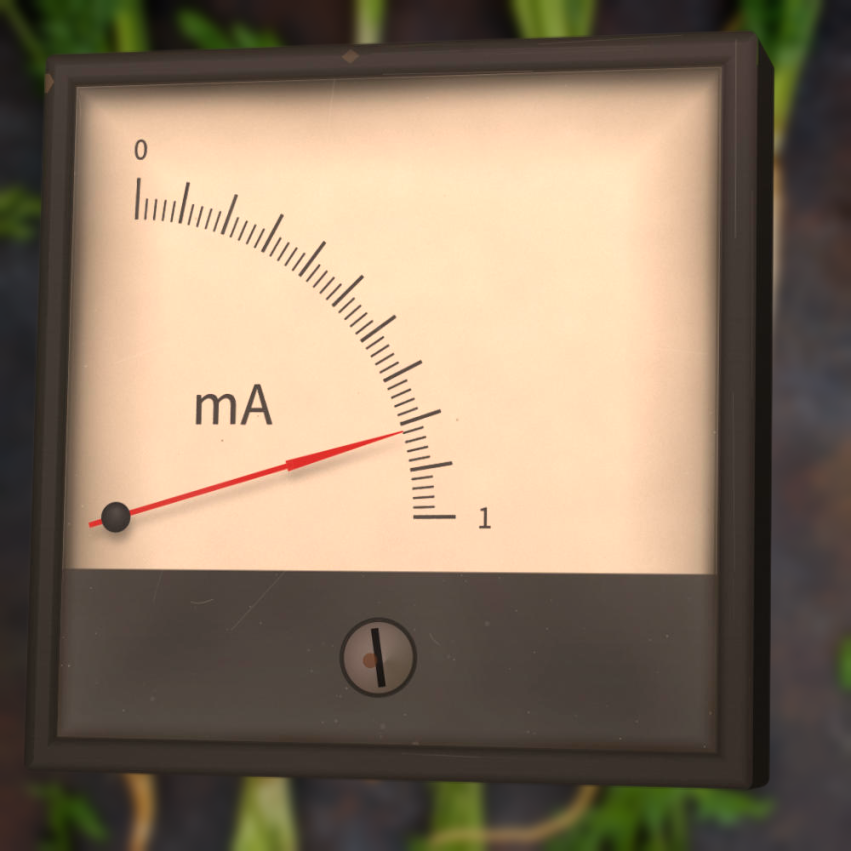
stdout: 0.82 (mA)
